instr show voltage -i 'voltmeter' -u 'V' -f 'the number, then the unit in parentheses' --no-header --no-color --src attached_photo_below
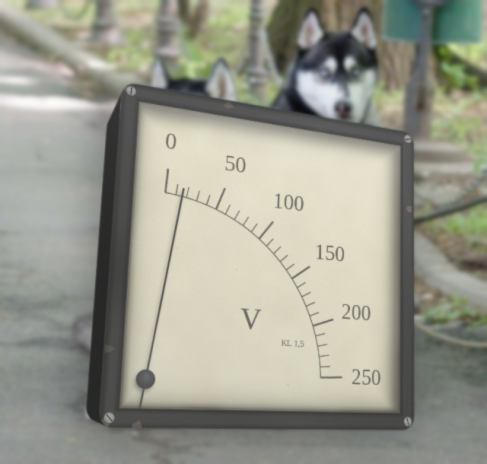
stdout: 15 (V)
